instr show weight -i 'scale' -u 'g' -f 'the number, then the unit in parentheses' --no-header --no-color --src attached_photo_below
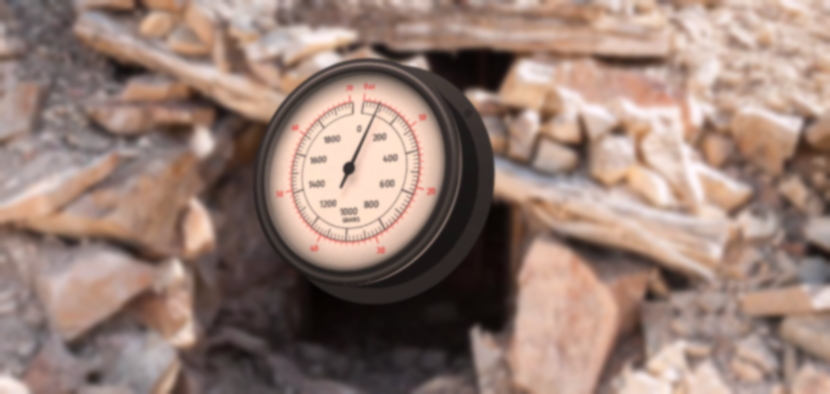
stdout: 100 (g)
